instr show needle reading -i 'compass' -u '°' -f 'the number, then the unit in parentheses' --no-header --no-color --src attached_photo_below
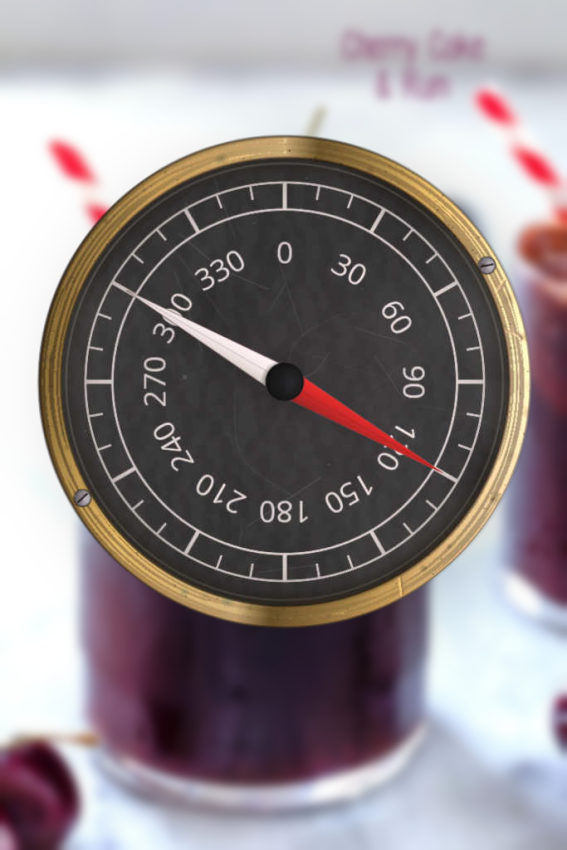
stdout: 120 (°)
